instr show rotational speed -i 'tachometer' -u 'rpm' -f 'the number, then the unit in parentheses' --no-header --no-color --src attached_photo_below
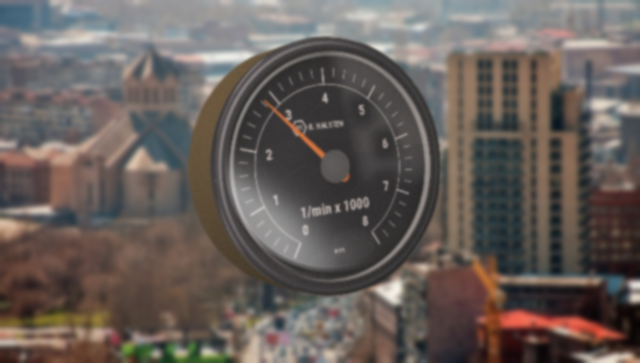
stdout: 2800 (rpm)
